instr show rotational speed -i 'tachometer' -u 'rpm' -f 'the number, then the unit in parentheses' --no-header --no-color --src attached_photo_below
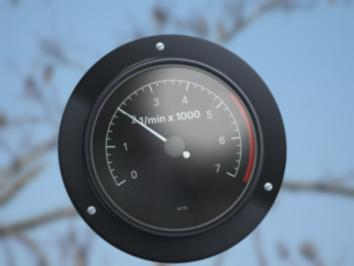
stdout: 2000 (rpm)
